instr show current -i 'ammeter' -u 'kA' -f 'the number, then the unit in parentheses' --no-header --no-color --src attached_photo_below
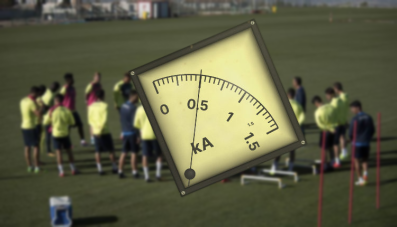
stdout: 0.5 (kA)
